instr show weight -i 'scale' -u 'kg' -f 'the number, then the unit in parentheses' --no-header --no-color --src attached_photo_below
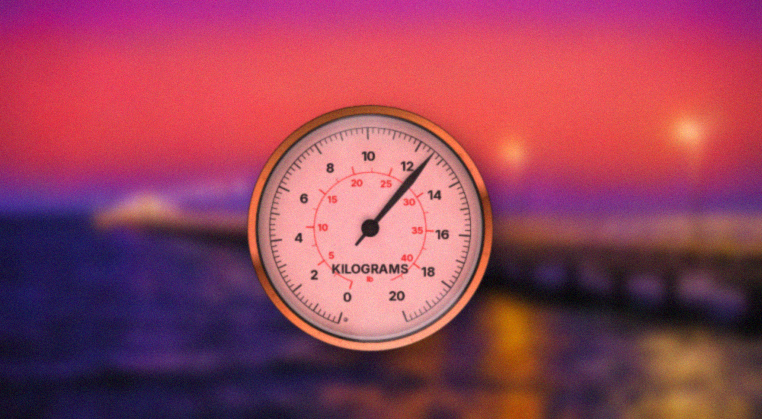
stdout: 12.6 (kg)
